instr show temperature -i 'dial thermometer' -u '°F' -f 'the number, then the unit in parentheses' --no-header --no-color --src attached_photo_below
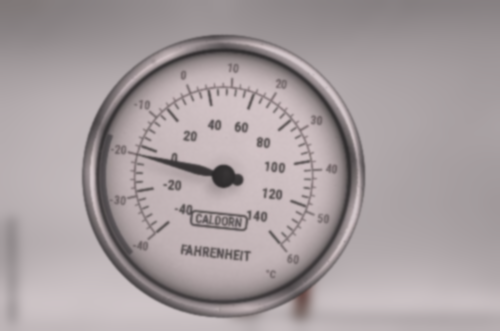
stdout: -4 (°F)
